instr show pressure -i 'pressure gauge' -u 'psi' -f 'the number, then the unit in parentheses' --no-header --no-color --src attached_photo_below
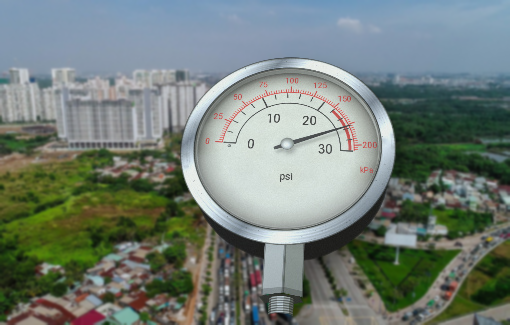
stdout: 26 (psi)
